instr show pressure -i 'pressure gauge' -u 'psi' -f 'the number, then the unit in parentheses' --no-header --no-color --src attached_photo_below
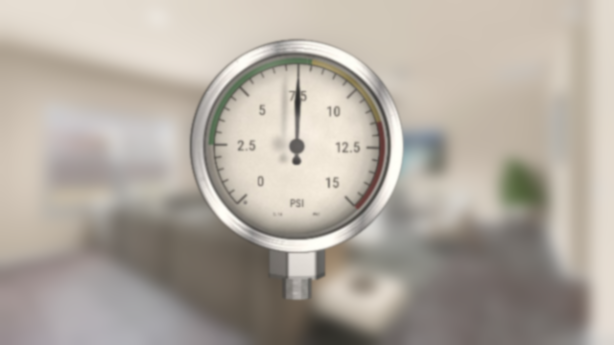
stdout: 7.5 (psi)
